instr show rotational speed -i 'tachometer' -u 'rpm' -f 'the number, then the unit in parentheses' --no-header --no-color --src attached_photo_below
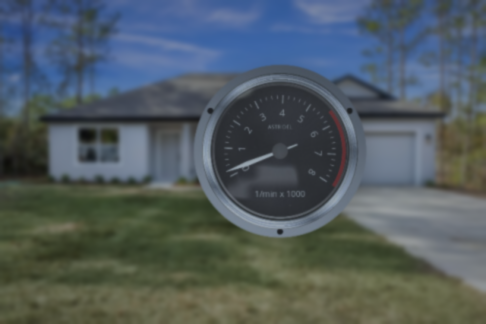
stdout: 200 (rpm)
